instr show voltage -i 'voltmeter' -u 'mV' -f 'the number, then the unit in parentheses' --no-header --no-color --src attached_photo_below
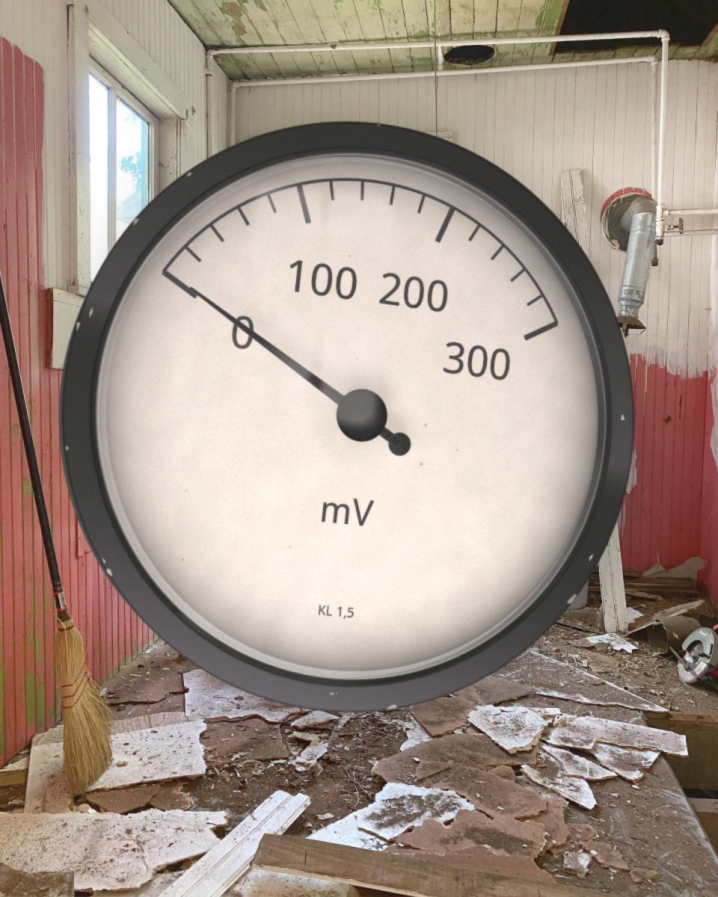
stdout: 0 (mV)
